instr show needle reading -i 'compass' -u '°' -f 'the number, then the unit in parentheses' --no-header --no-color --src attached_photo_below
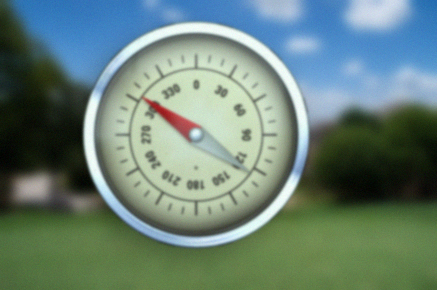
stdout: 305 (°)
